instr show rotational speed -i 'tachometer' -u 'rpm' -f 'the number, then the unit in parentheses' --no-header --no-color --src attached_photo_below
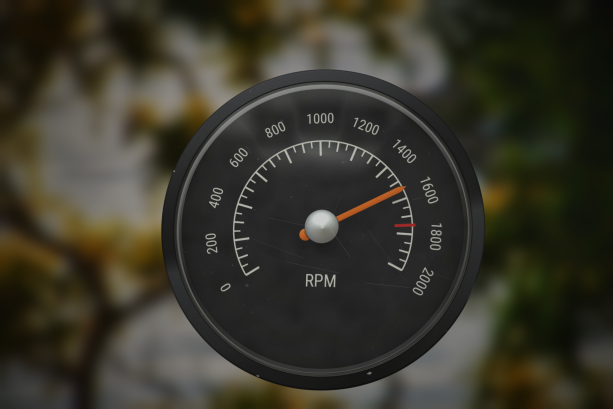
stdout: 1550 (rpm)
